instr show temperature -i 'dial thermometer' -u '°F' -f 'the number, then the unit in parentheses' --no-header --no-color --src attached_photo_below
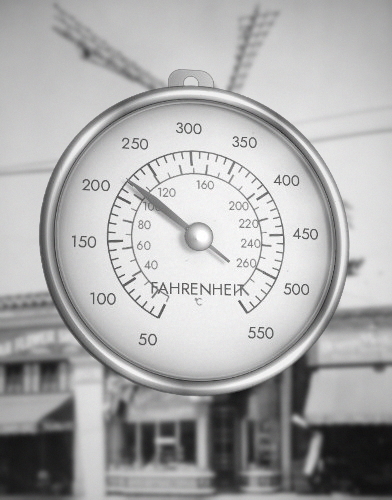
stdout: 220 (°F)
